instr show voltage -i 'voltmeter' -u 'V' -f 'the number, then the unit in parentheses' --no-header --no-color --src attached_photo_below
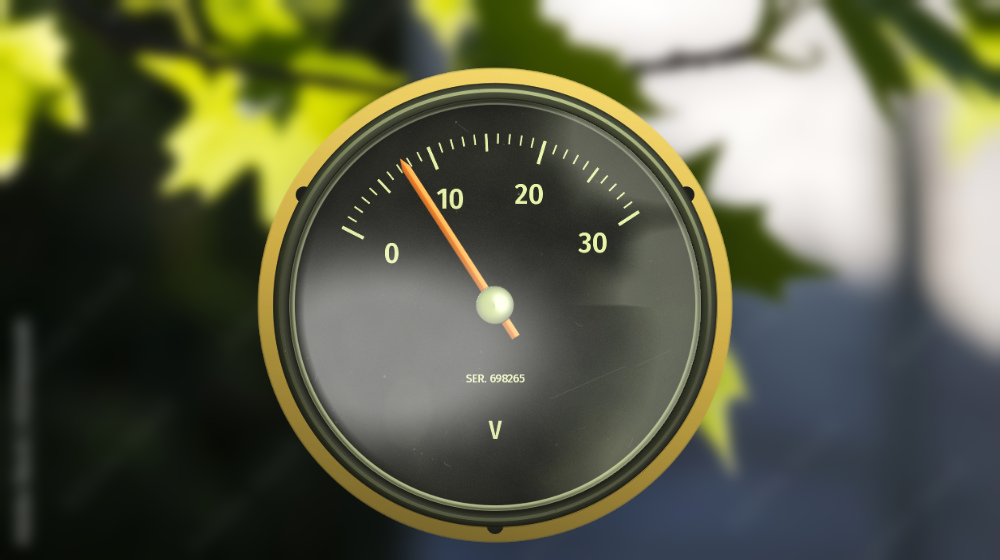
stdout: 7.5 (V)
